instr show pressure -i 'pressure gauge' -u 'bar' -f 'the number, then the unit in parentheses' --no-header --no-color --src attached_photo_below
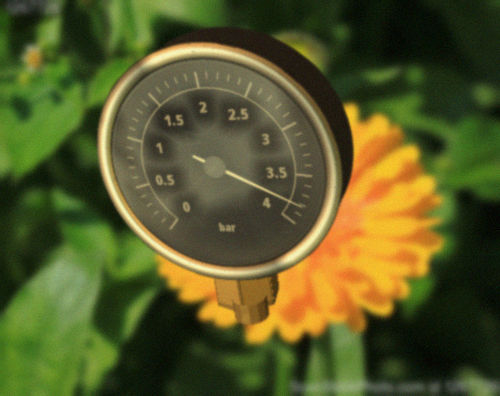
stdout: 3.8 (bar)
